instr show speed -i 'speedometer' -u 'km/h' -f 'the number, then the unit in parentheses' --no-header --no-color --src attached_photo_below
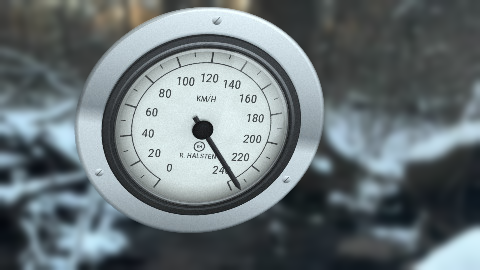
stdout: 235 (km/h)
